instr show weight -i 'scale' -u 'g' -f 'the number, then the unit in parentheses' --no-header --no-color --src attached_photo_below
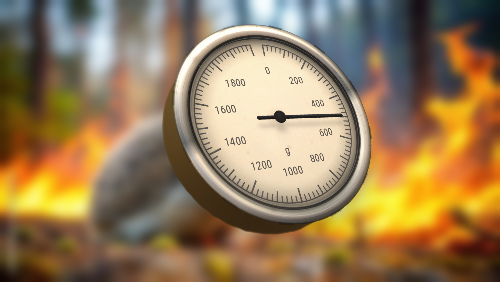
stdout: 500 (g)
